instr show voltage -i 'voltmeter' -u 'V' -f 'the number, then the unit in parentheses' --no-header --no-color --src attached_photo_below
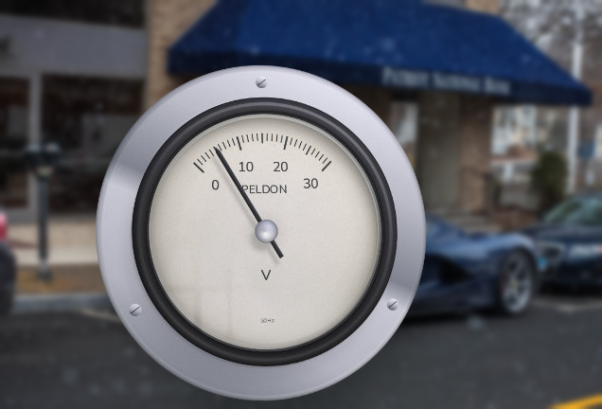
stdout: 5 (V)
